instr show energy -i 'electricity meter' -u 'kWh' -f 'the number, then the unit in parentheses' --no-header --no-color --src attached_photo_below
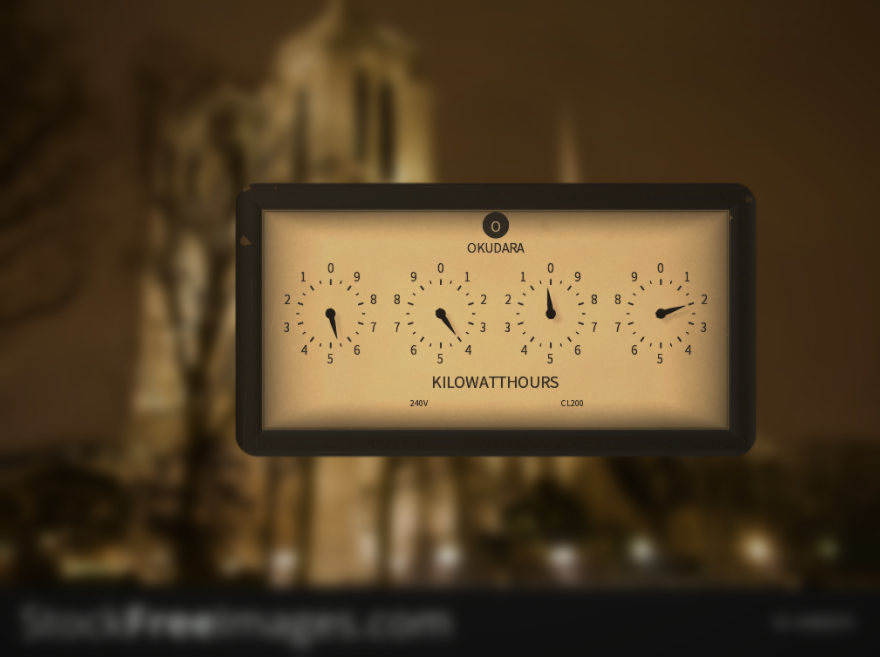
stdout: 5402 (kWh)
